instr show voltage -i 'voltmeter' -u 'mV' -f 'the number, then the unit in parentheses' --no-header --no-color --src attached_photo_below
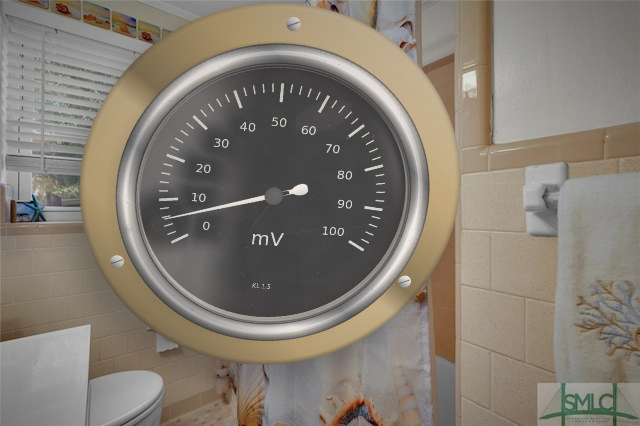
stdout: 6 (mV)
